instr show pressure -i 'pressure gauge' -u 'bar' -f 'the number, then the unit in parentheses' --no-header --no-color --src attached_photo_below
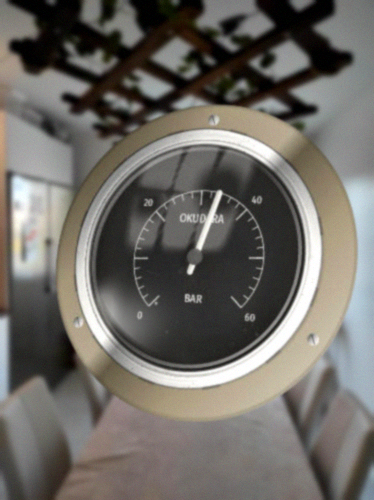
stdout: 34 (bar)
